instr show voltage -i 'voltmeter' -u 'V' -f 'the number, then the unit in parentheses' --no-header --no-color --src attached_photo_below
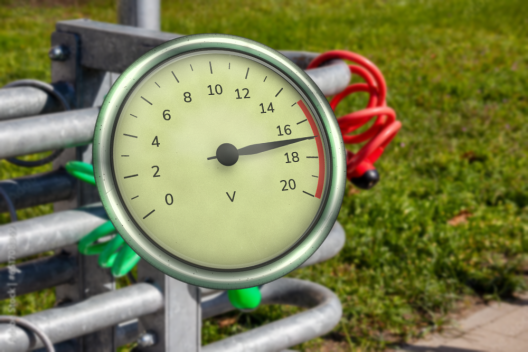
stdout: 17 (V)
